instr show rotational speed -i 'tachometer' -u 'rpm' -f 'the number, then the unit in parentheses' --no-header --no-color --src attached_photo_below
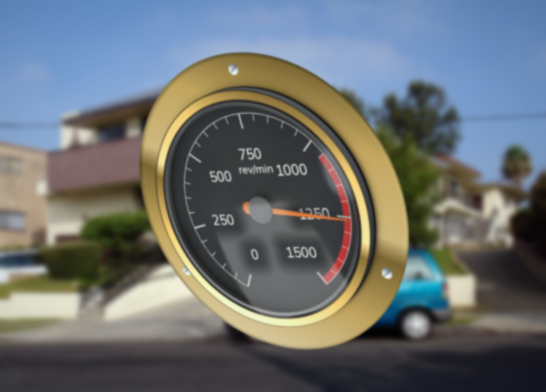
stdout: 1250 (rpm)
